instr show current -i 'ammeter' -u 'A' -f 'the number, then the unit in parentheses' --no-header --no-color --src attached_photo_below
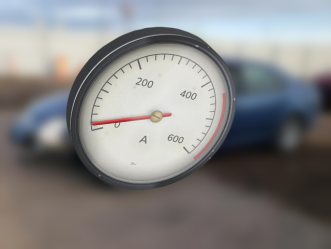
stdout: 20 (A)
